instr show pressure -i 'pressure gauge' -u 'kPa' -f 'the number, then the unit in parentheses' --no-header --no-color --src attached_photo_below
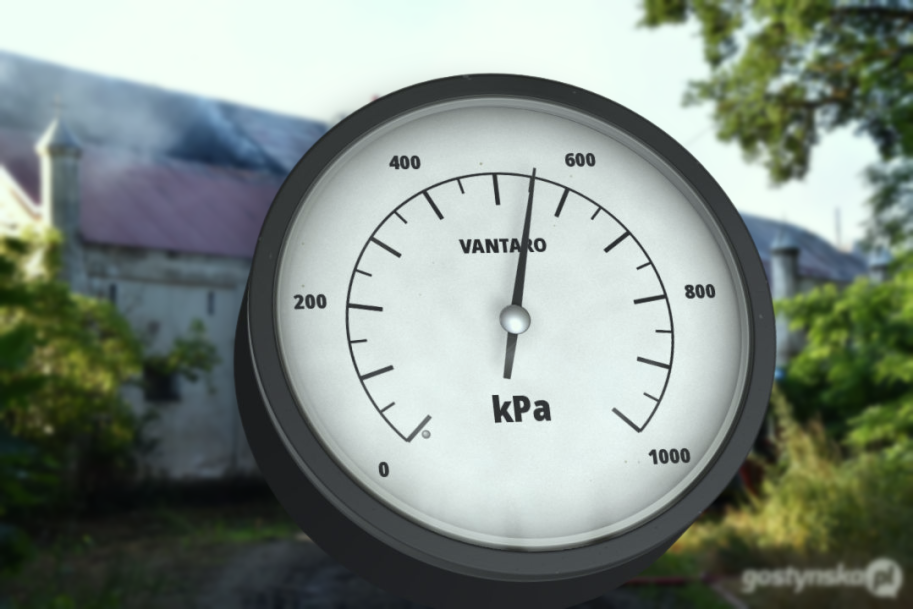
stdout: 550 (kPa)
